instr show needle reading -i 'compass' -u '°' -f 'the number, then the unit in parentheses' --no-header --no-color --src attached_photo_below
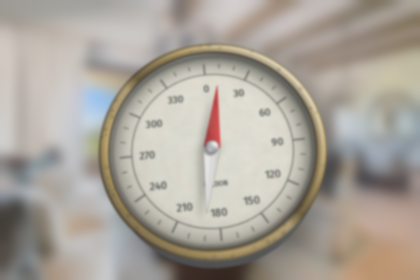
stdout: 10 (°)
